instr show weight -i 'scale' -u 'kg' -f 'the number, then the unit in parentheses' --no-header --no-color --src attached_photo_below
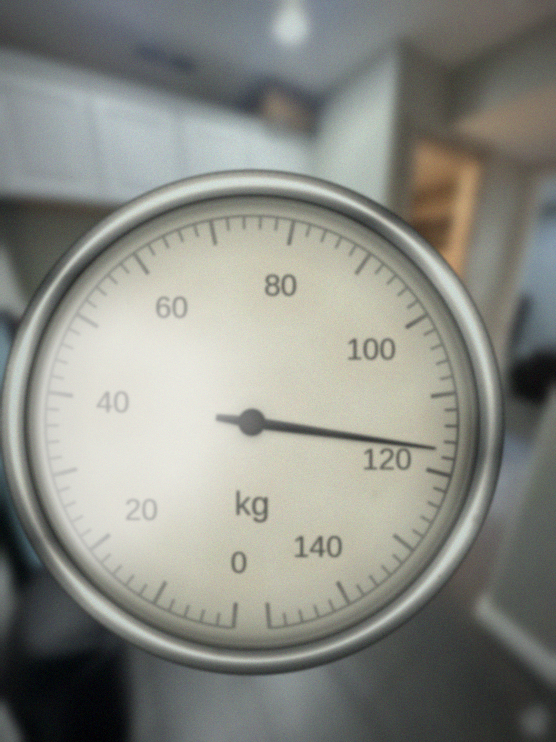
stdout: 117 (kg)
